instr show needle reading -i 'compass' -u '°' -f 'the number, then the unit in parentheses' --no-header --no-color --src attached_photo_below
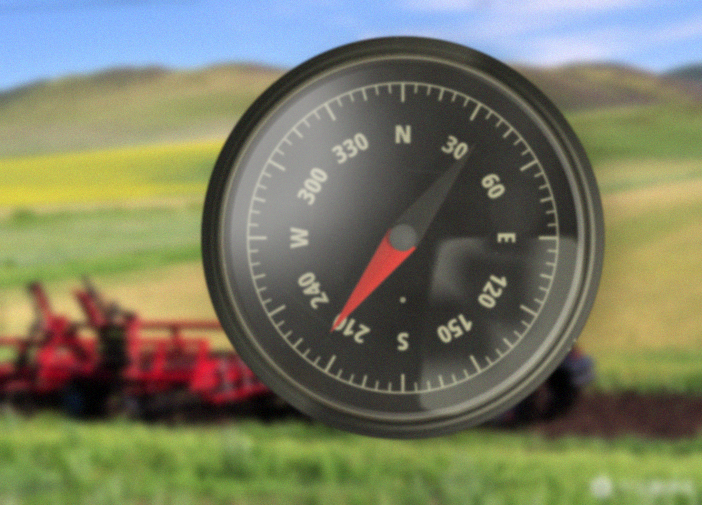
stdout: 217.5 (°)
